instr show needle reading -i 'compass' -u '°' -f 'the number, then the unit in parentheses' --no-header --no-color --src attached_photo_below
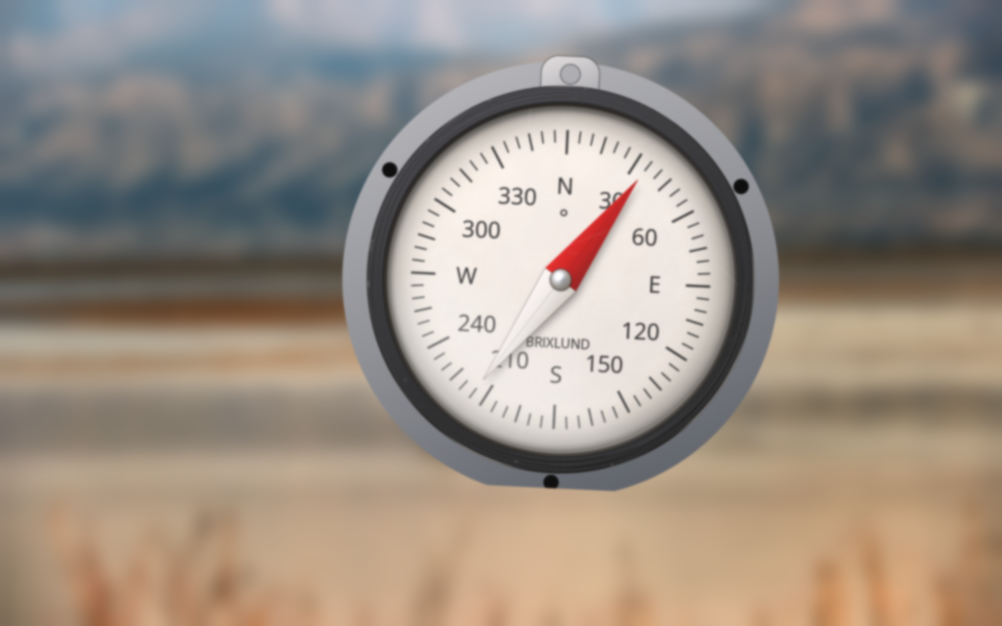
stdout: 35 (°)
